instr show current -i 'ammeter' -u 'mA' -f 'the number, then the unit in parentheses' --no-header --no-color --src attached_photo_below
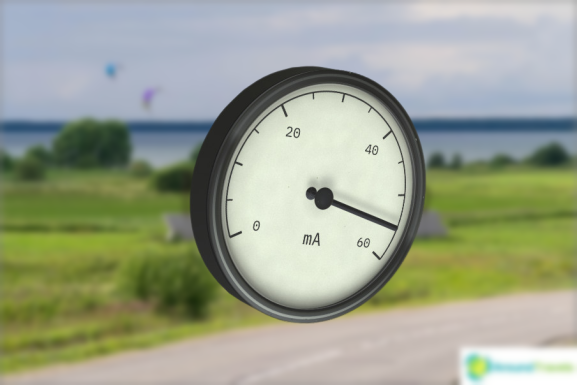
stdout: 55 (mA)
